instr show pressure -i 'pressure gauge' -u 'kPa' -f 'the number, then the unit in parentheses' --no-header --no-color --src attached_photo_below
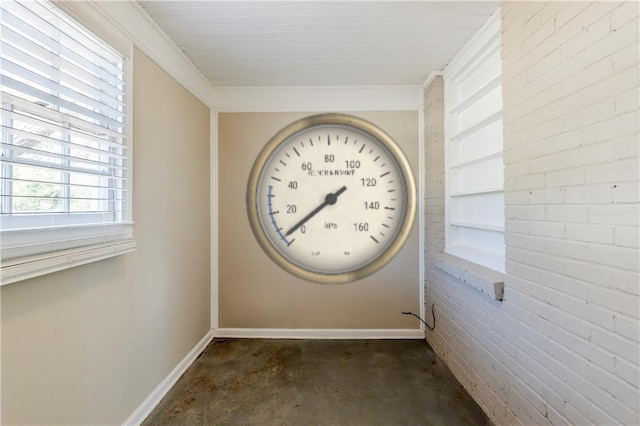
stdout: 5 (kPa)
